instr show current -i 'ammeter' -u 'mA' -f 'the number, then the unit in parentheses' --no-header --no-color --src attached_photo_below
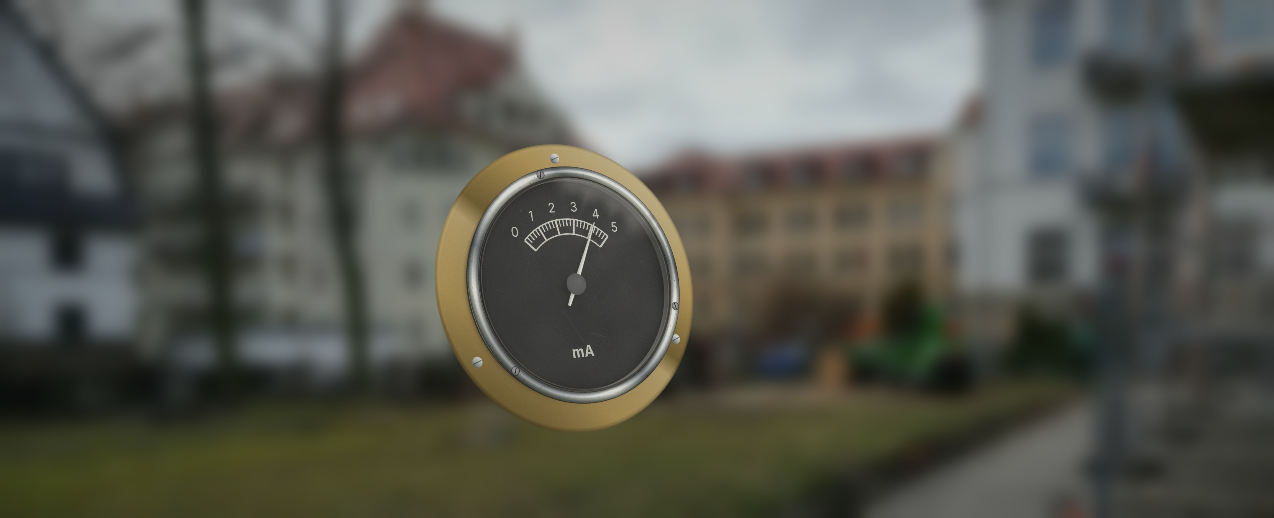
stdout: 4 (mA)
